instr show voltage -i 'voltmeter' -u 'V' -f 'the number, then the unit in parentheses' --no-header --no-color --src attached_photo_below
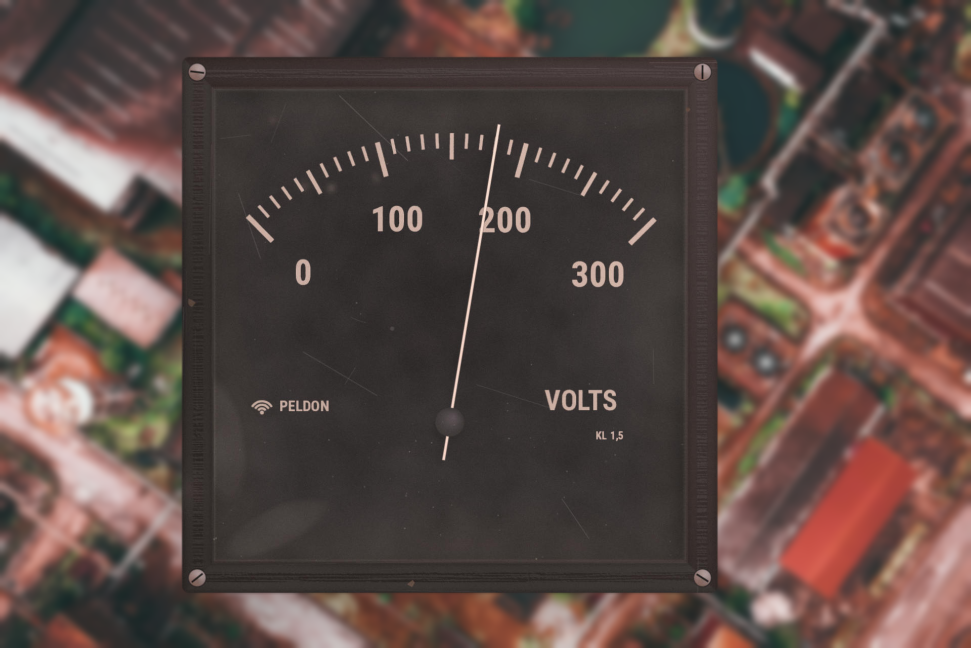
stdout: 180 (V)
